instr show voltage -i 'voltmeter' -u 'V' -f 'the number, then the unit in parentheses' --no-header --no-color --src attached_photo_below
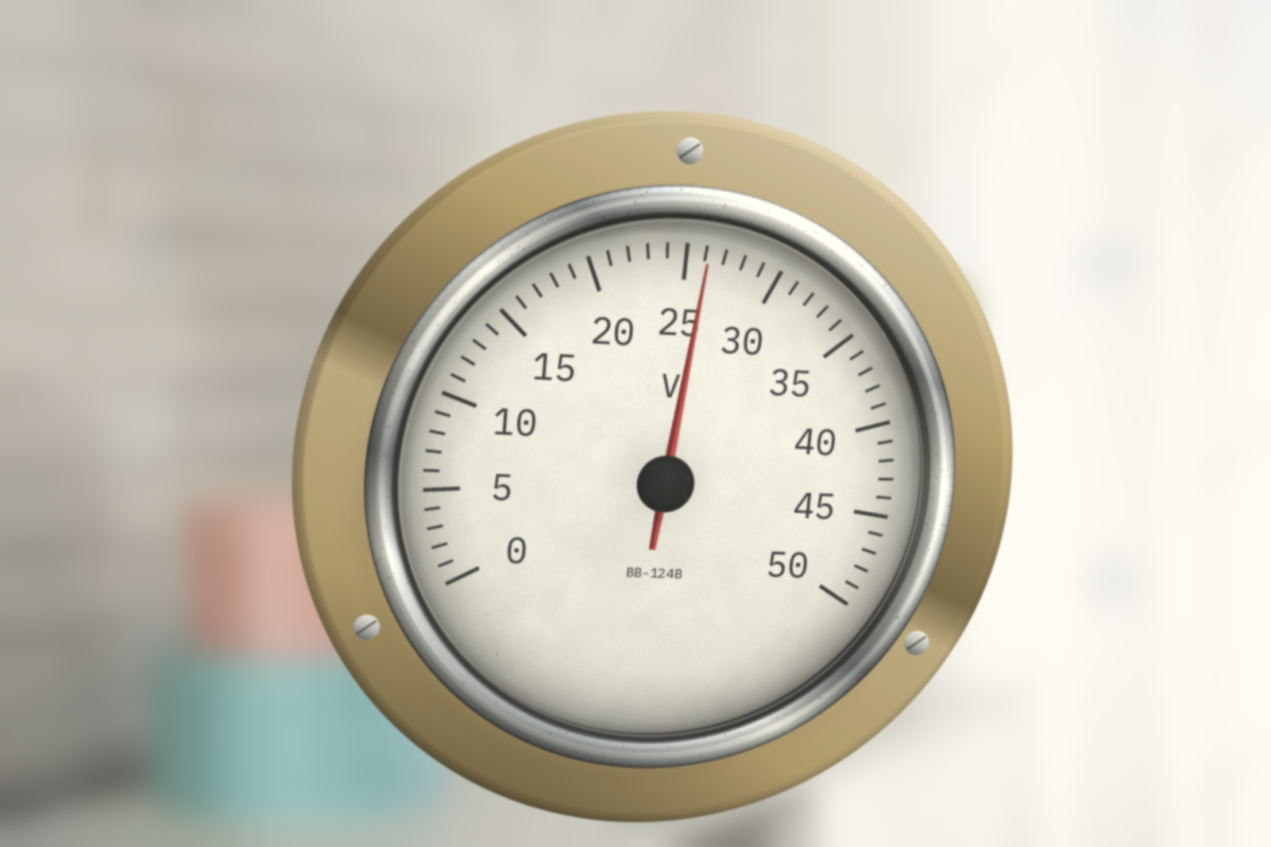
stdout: 26 (V)
